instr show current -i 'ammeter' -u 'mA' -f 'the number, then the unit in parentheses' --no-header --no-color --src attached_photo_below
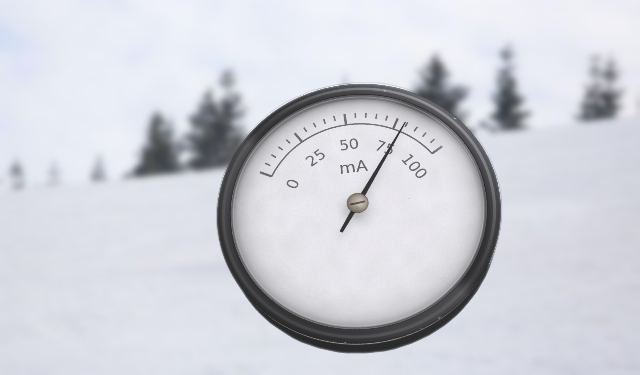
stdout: 80 (mA)
